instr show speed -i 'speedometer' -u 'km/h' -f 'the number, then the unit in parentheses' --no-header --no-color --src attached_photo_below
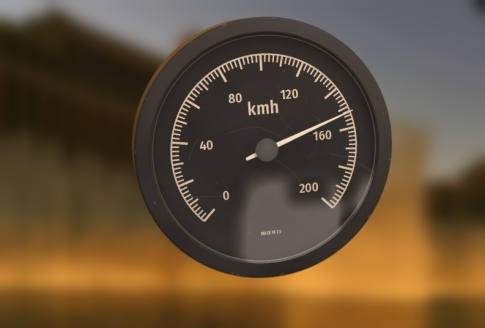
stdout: 152 (km/h)
